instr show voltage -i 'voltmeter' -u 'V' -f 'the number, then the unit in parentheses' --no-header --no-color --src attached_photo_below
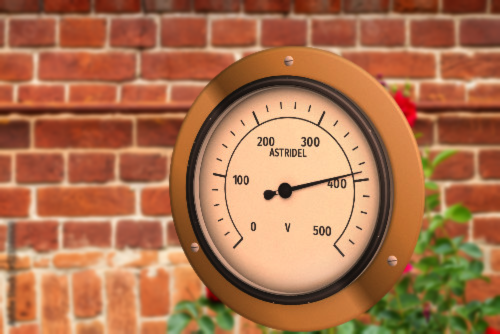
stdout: 390 (V)
